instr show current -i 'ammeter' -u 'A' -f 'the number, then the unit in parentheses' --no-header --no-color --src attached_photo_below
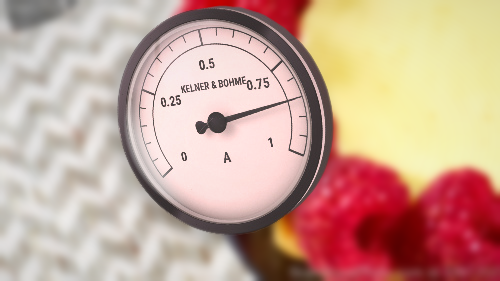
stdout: 0.85 (A)
